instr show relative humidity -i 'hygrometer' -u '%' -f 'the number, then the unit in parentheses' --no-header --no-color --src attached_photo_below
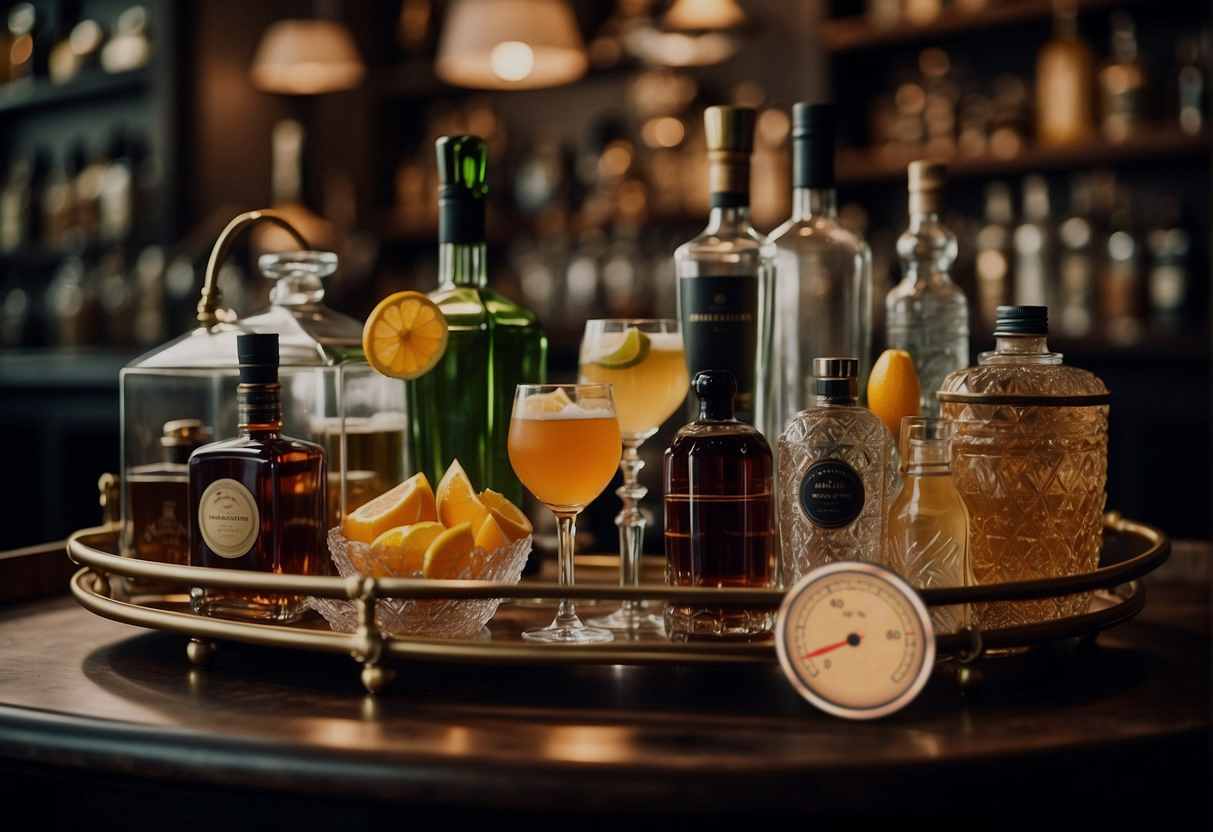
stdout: 8 (%)
